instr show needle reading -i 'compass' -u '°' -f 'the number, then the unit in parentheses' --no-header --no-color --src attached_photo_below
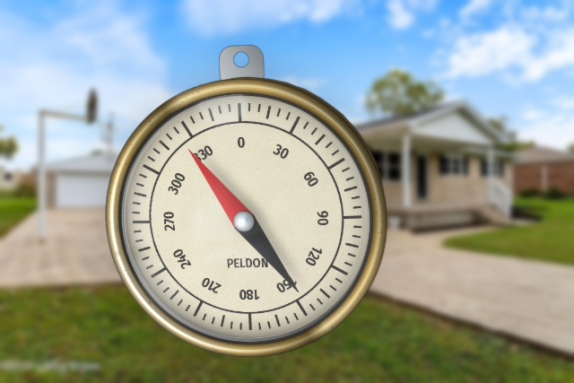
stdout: 325 (°)
